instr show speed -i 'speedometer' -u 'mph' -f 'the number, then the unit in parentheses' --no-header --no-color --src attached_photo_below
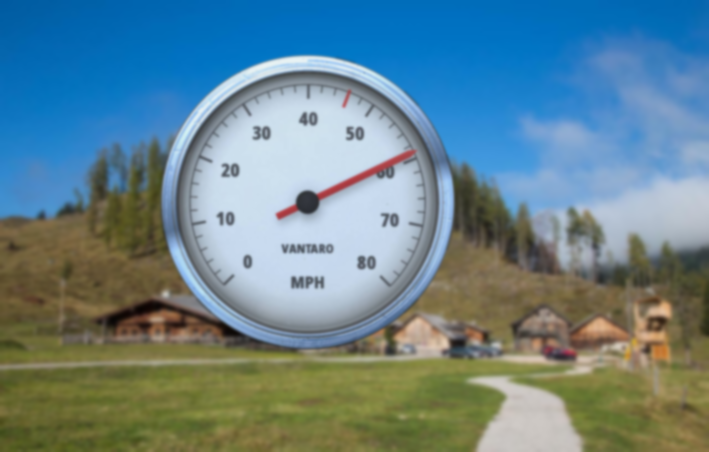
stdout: 59 (mph)
